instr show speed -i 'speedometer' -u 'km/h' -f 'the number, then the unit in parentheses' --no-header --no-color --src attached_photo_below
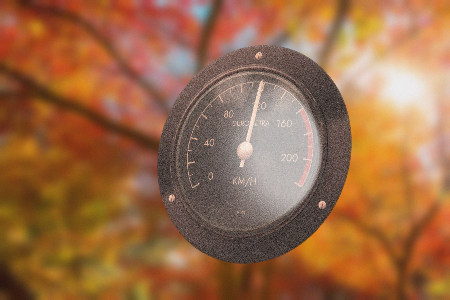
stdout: 120 (km/h)
